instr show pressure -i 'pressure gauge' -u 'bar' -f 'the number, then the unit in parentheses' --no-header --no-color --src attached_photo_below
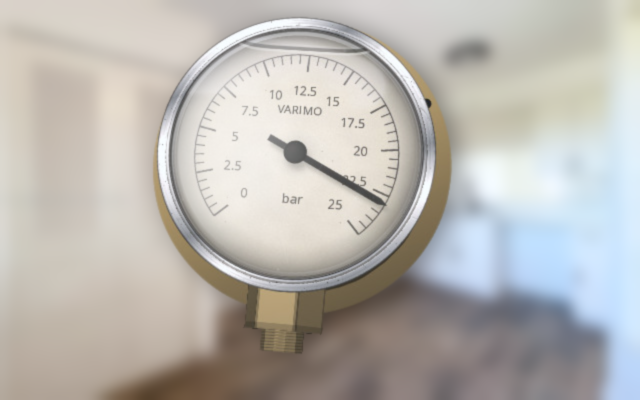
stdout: 23 (bar)
